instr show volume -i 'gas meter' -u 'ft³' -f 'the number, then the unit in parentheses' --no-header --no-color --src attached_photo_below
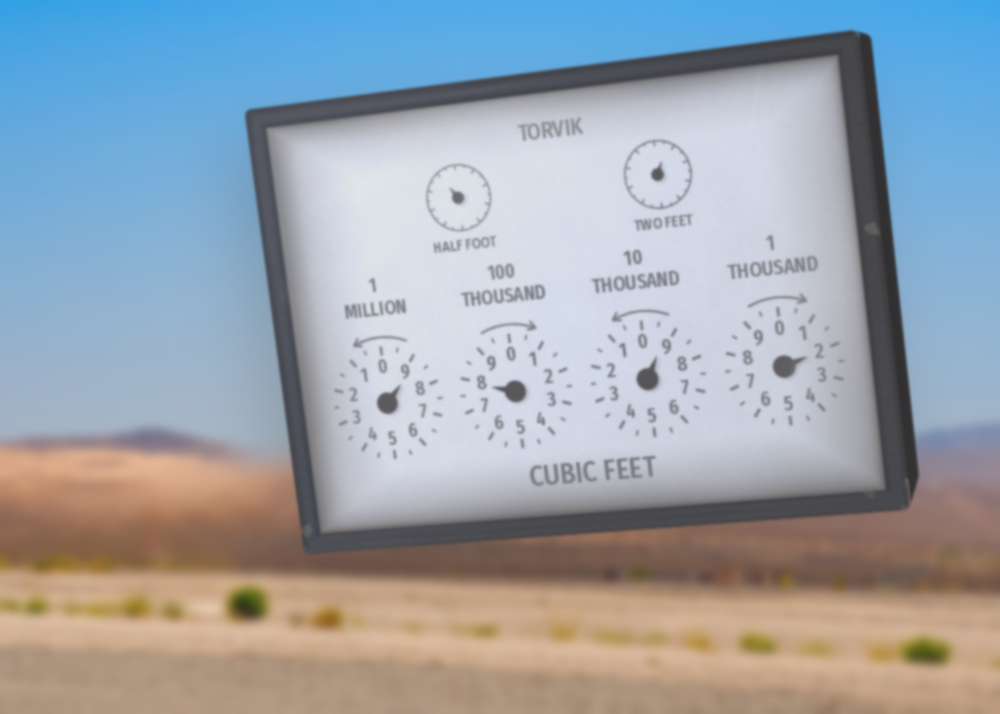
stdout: 879200 (ft³)
